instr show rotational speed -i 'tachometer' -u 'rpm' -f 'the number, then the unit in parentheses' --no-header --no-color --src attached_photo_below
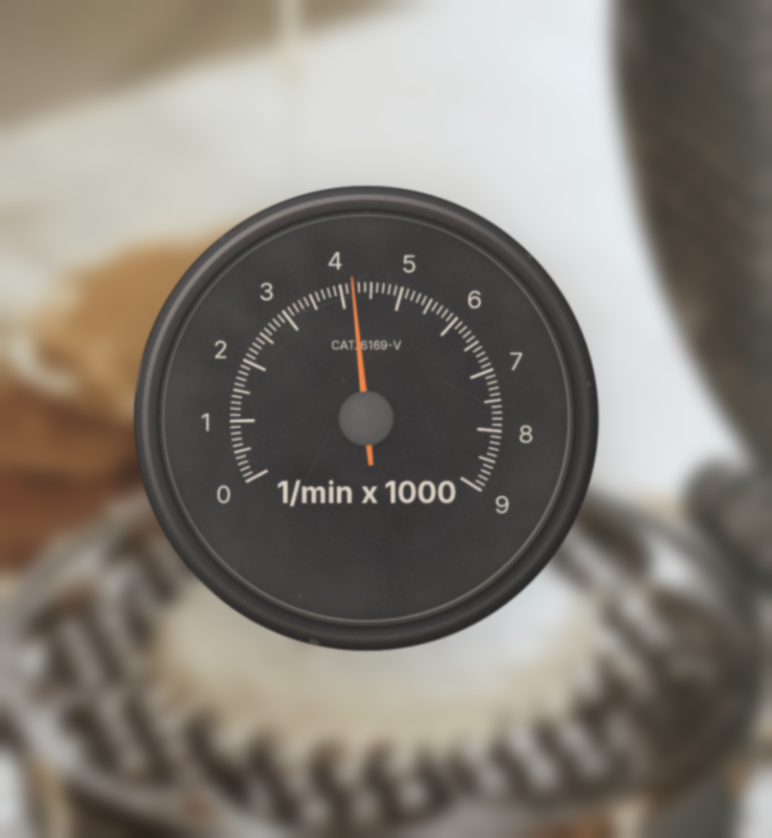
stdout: 4200 (rpm)
